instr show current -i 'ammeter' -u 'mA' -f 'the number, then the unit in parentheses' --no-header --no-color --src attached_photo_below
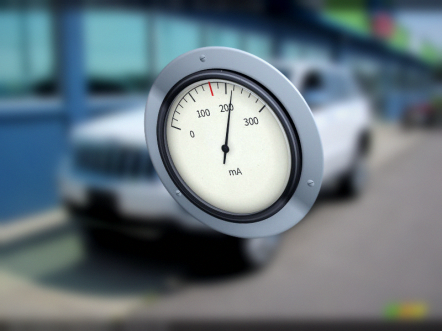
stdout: 220 (mA)
